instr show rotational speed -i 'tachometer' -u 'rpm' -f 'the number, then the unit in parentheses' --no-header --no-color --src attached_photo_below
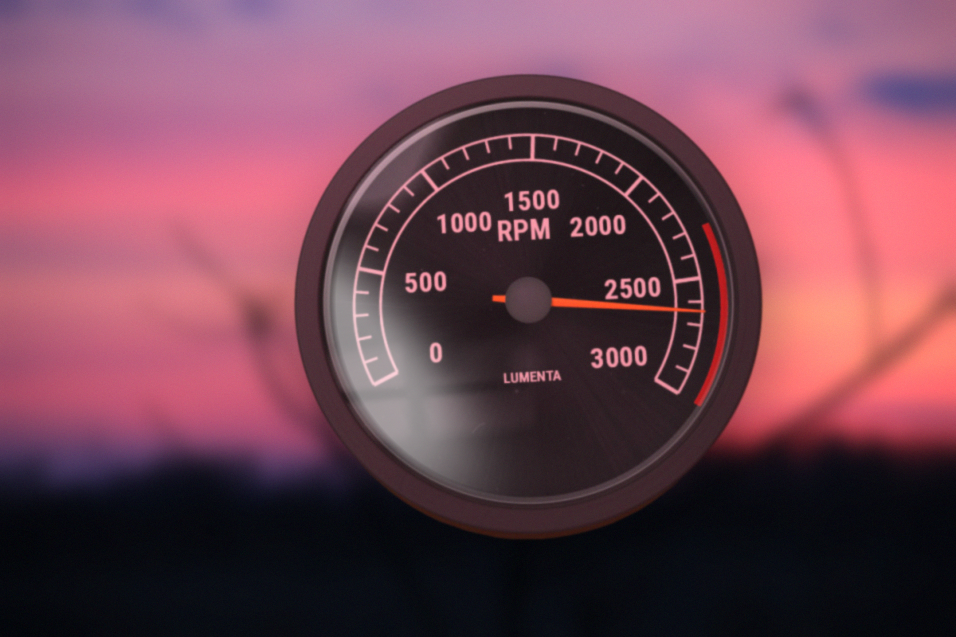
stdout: 2650 (rpm)
